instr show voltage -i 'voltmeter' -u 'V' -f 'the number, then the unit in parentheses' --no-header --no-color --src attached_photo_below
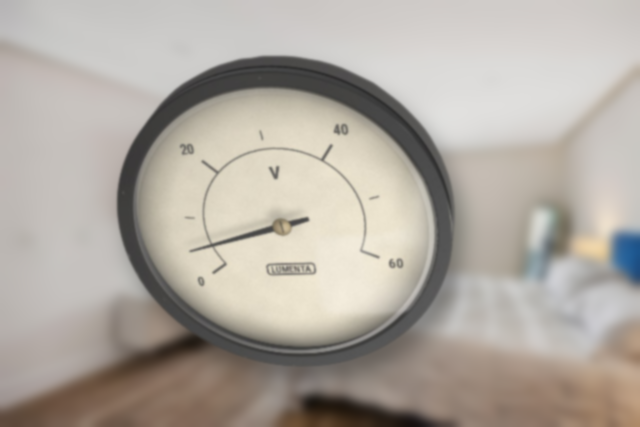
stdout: 5 (V)
